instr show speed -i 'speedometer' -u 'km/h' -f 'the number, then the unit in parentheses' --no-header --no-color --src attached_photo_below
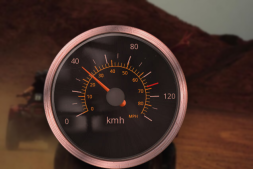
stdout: 40 (km/h)
